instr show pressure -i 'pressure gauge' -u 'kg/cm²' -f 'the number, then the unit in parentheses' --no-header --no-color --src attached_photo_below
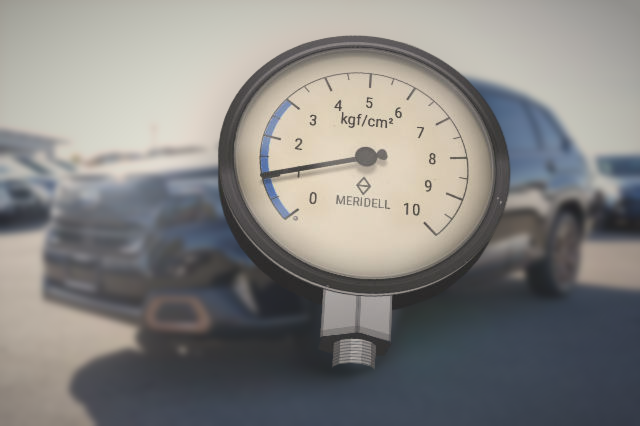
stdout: 1 (kg/cm²)
